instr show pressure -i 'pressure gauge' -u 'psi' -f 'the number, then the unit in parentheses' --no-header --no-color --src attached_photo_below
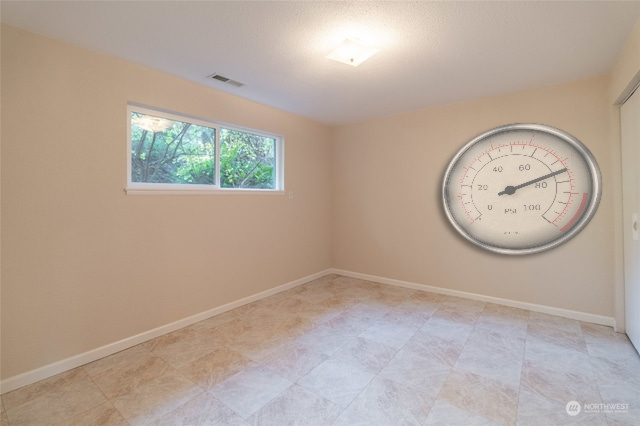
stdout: 75 (psi)
